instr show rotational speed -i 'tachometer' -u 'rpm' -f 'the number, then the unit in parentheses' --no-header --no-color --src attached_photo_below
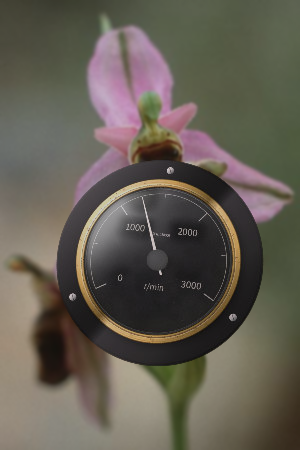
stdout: 1250 (rpm)
